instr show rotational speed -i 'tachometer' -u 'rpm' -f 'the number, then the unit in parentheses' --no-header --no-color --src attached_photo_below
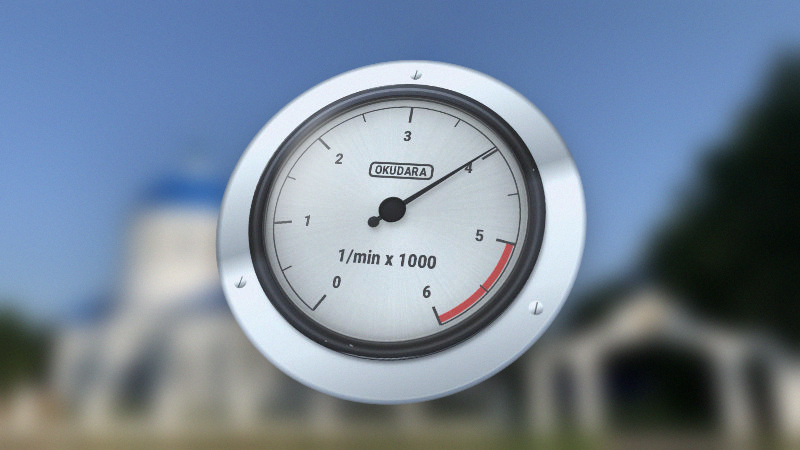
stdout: 4000 (rpm)
